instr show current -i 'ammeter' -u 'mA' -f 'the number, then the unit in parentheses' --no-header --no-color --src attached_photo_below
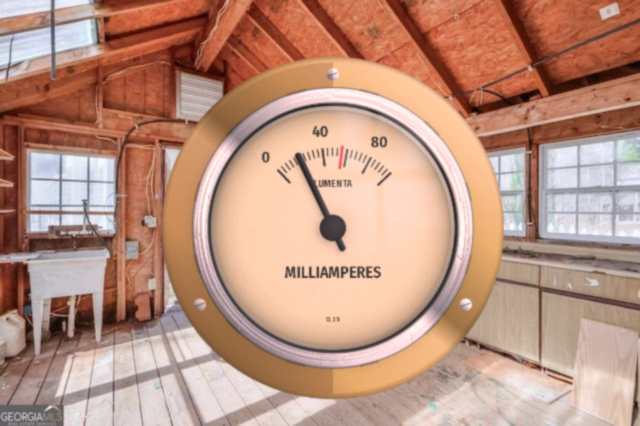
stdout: 20 (mA)
